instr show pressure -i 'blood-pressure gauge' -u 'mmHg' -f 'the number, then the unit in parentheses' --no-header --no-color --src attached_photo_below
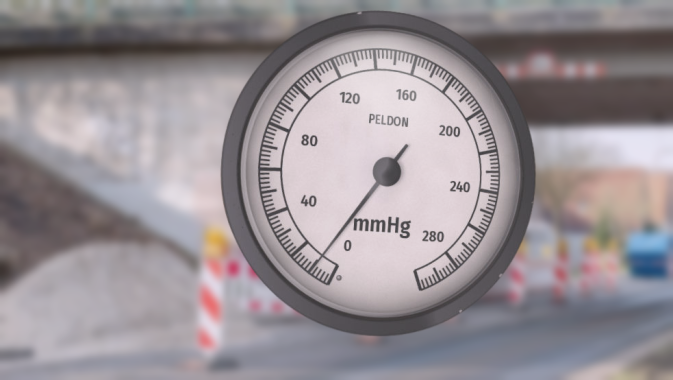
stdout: 10 (mmHg)
